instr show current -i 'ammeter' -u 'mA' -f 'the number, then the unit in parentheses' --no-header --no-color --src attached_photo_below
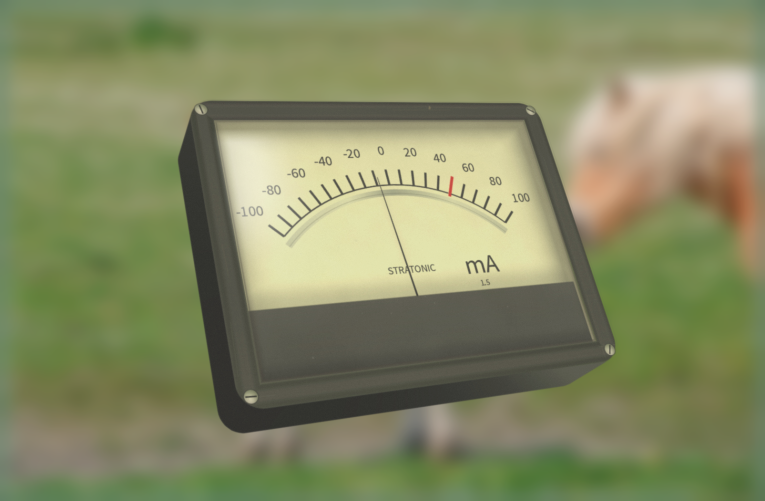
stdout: -10 (mA)
